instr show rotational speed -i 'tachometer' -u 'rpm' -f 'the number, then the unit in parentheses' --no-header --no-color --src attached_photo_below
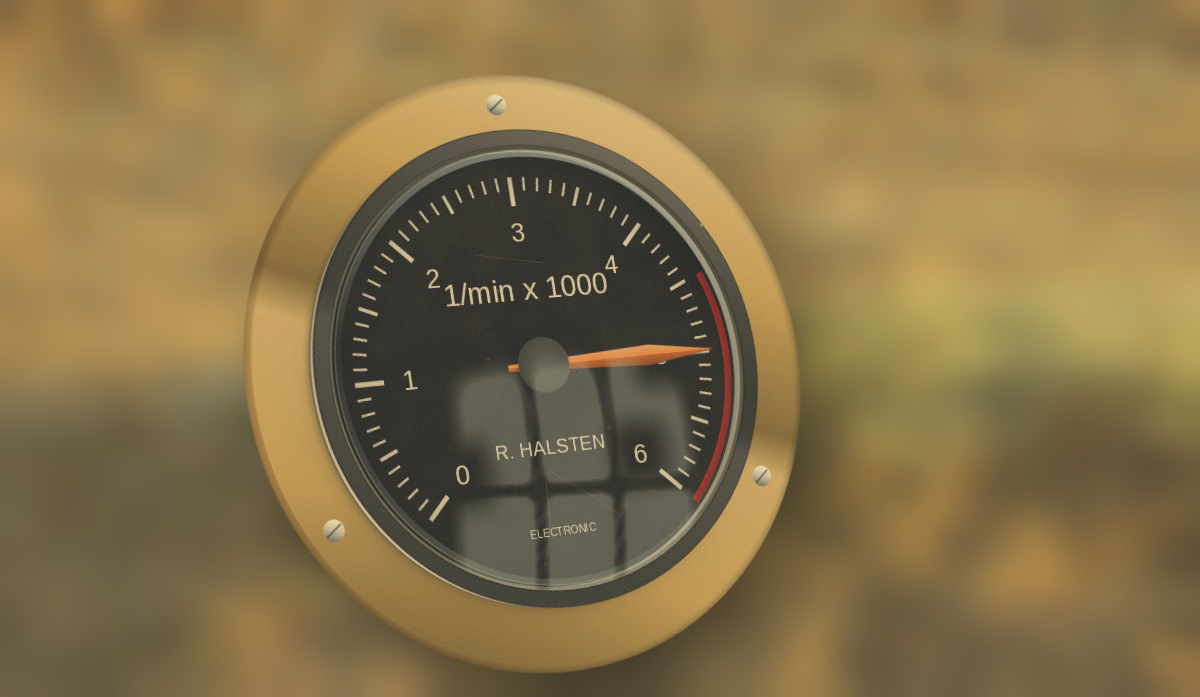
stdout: 5000 (rpm)
